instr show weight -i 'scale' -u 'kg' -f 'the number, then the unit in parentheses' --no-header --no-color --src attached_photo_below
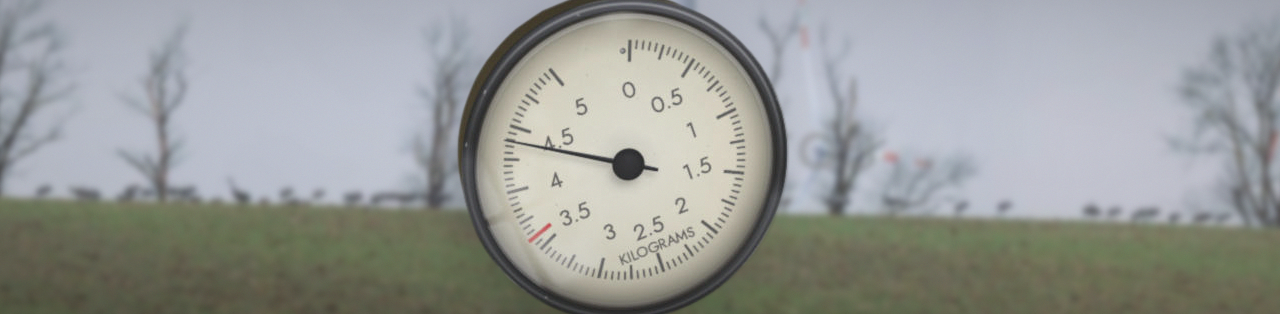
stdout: 4.4 (kg)
